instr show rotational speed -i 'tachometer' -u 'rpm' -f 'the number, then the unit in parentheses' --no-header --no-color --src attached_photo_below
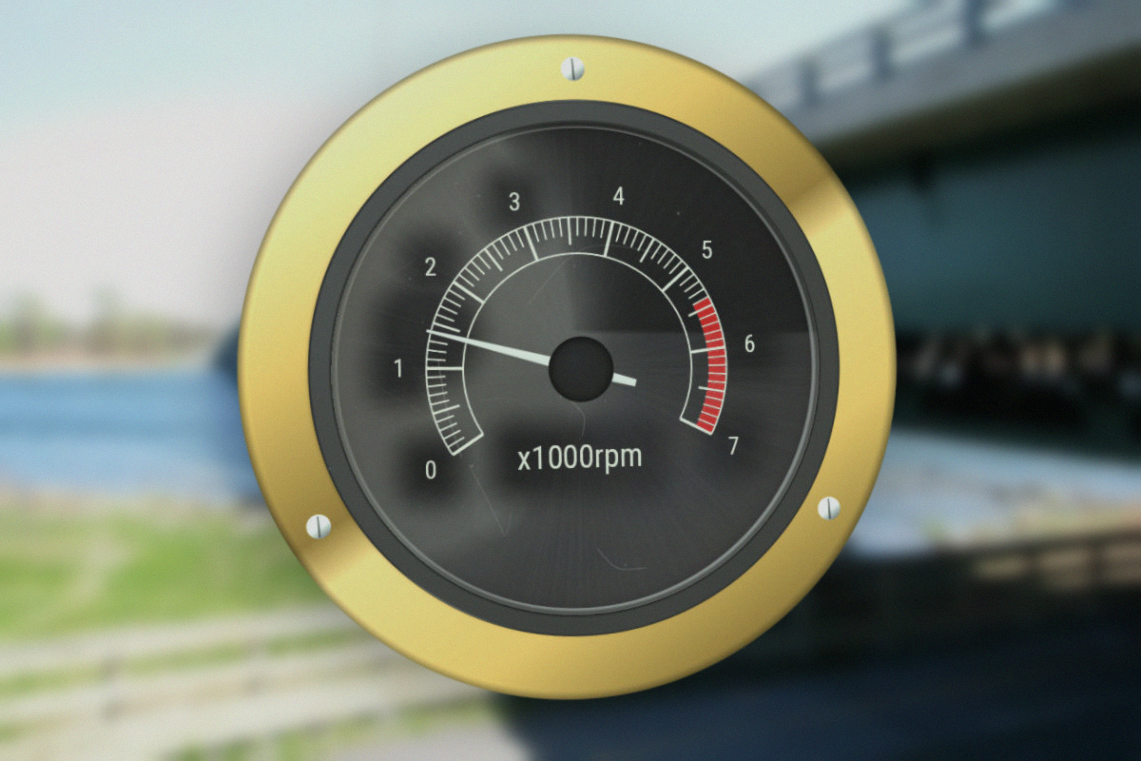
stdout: 1400 (rpm)
